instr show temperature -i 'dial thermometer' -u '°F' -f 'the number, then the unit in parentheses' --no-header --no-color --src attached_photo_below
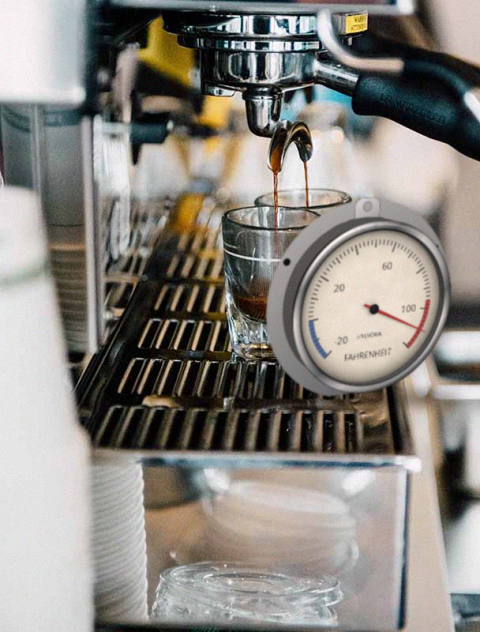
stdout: 110 (°F)
